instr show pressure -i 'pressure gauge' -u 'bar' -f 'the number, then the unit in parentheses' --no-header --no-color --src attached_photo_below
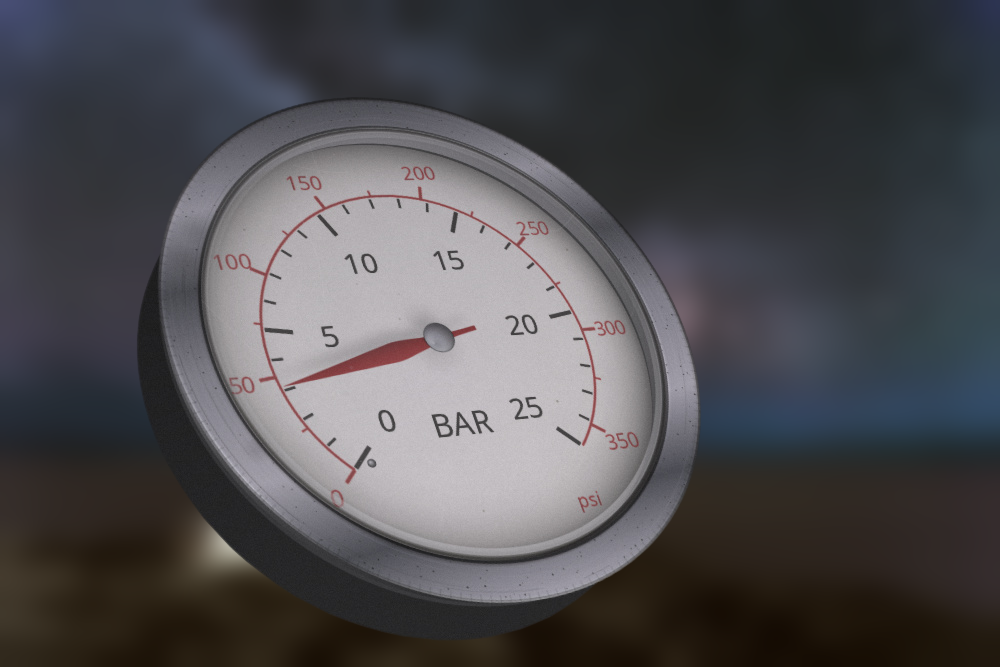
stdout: 3 (bar)
